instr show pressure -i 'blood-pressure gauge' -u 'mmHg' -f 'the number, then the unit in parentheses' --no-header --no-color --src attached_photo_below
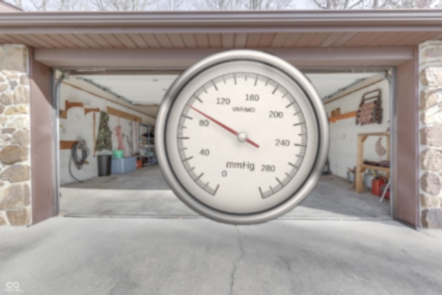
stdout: 90 (mmHg)
